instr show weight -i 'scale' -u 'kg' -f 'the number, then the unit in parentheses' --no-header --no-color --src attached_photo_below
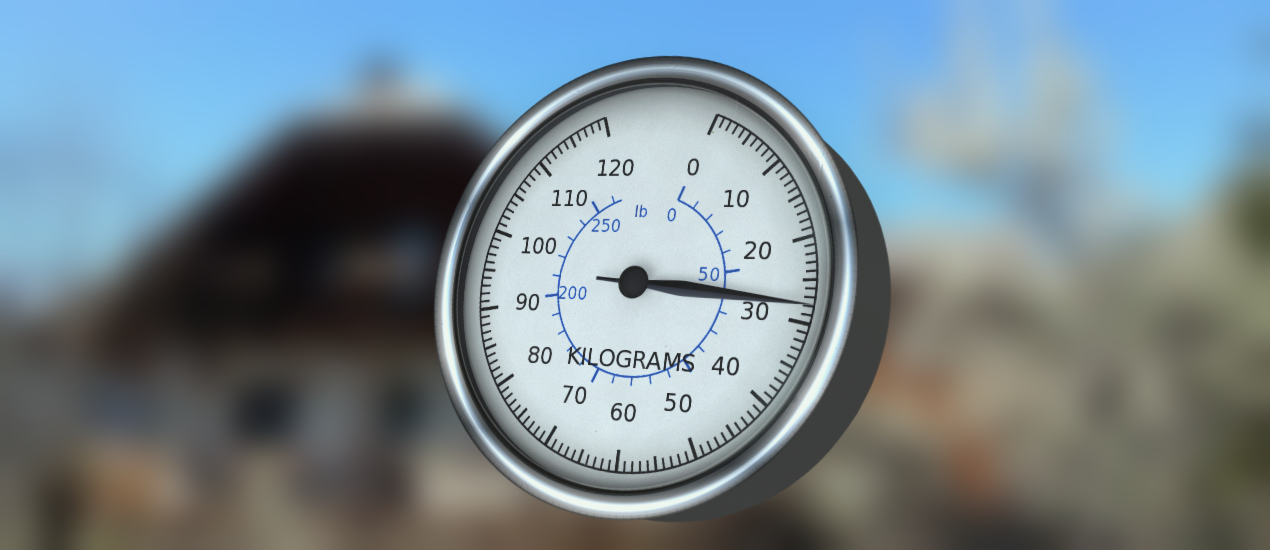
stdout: 28 (kg)
